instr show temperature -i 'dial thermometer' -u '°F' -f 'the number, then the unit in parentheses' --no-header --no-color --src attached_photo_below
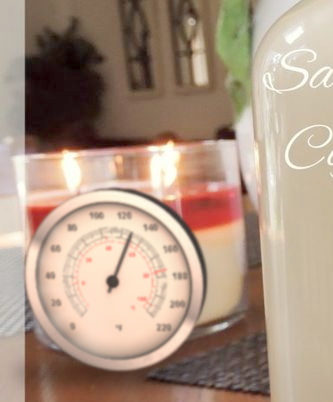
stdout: 130 (°F)
